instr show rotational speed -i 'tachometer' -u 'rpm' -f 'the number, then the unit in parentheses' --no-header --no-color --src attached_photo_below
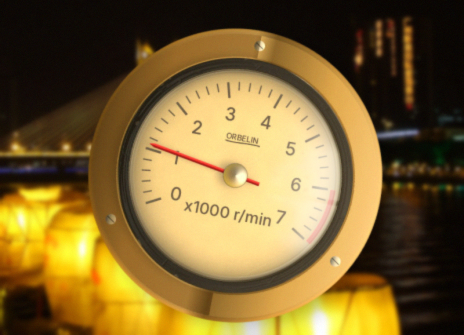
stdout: 1100 (rpm)
